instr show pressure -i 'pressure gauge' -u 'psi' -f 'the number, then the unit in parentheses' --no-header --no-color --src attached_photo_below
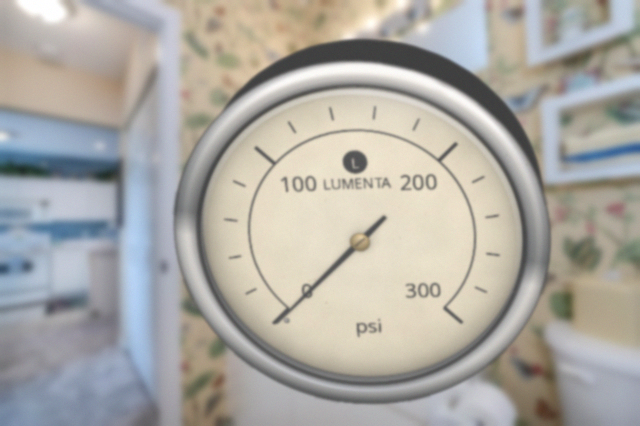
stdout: 0 (psi)
